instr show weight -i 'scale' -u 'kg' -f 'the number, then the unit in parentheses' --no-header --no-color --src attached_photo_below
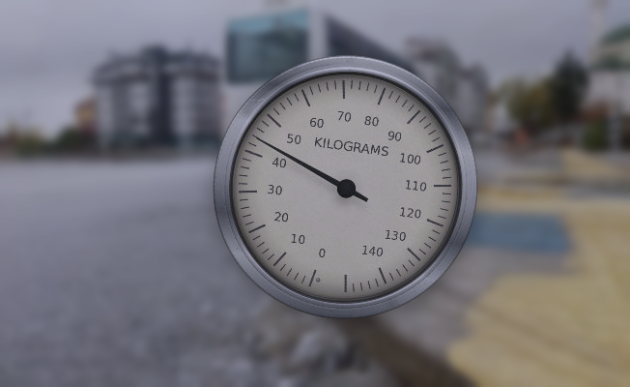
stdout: 44 (kg)
